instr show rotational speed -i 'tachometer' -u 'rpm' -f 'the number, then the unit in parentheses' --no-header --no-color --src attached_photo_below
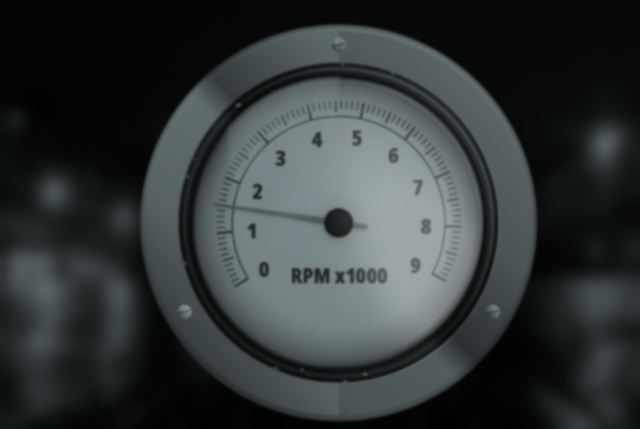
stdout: 1500 (rpm)
